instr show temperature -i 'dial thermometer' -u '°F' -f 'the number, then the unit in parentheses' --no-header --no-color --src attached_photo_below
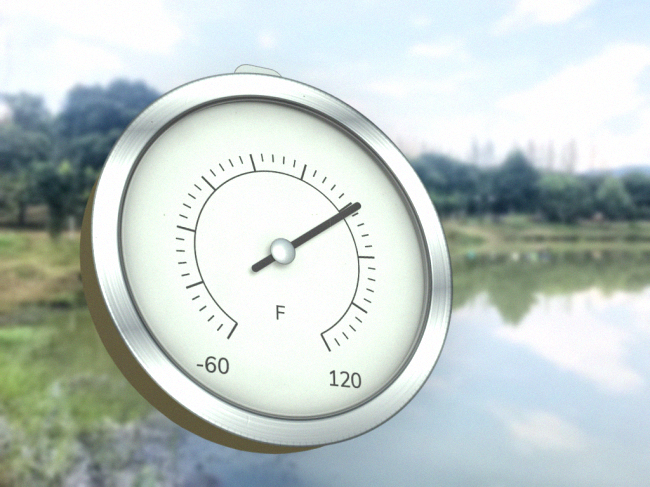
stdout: 62 (°F)
